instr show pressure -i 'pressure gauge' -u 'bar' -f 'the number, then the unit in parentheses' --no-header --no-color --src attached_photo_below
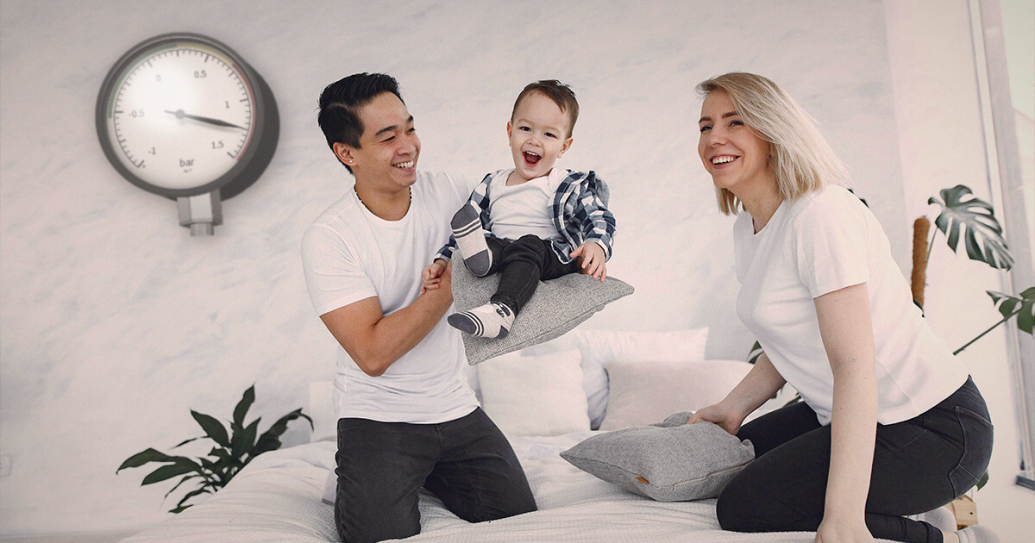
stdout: 1.25 (bar)
